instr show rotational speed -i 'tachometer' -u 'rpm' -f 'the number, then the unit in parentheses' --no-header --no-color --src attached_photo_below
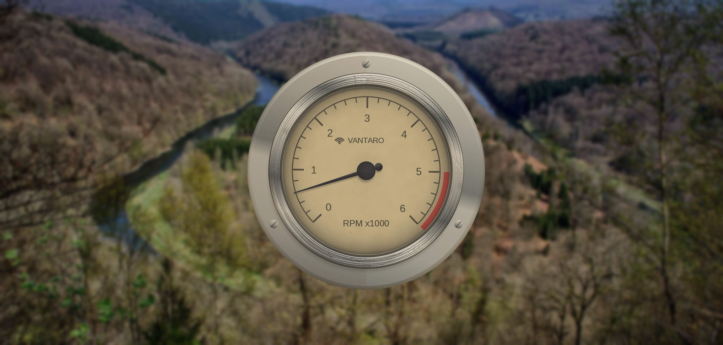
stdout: 600 (rpm)
